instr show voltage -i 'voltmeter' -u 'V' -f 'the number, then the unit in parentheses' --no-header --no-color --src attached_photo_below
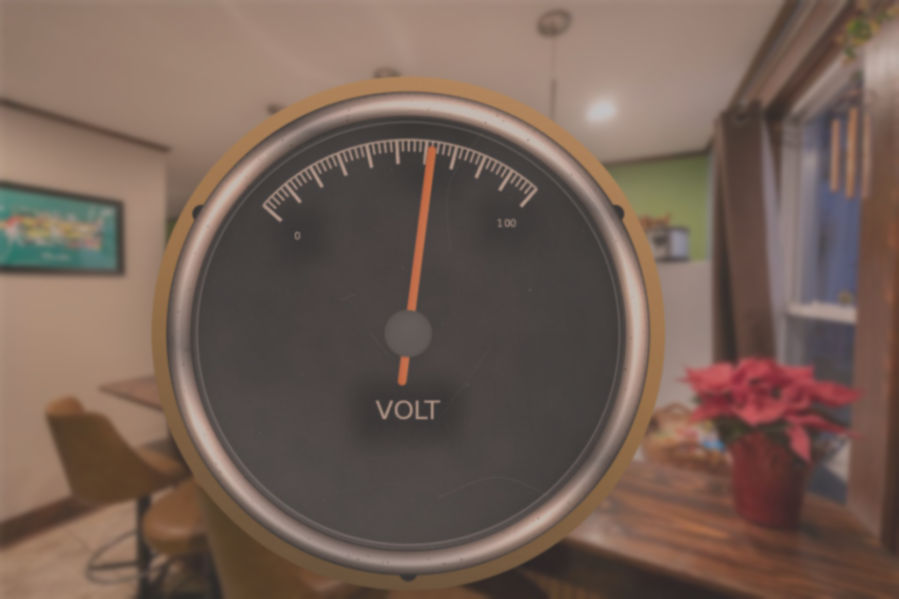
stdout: 62 (V)
